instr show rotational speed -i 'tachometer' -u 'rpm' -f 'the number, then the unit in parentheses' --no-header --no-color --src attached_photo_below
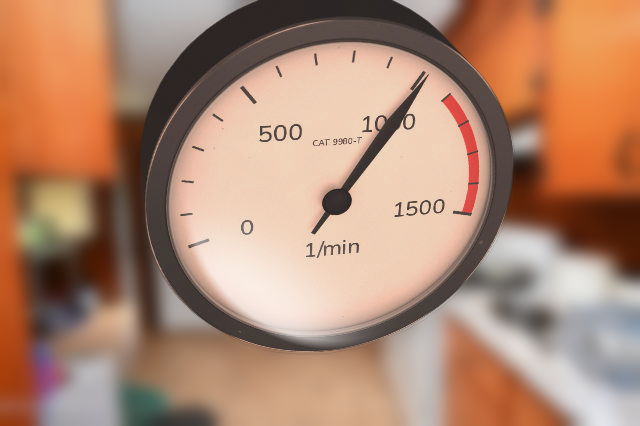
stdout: 1000 (rpm)
